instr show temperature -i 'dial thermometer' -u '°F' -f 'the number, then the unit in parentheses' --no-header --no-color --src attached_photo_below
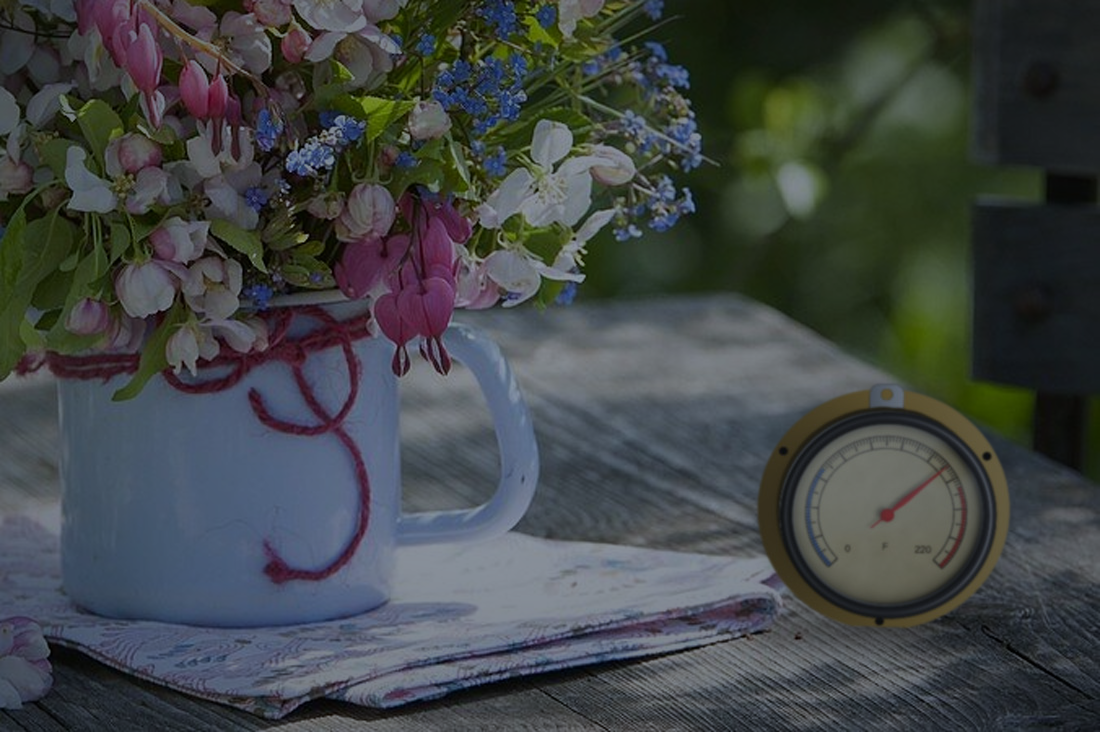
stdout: 150 (°F)
